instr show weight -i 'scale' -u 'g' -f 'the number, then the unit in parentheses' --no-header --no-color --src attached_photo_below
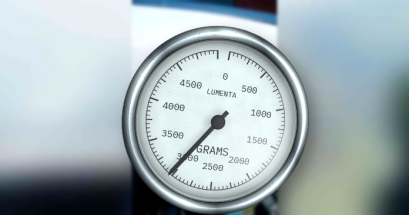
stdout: 3050 (g)
